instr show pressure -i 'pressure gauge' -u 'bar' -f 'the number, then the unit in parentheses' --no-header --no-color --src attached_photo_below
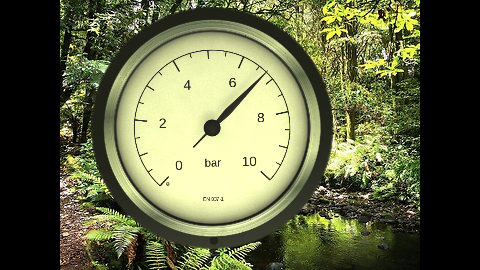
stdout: 6.75 (bar)
